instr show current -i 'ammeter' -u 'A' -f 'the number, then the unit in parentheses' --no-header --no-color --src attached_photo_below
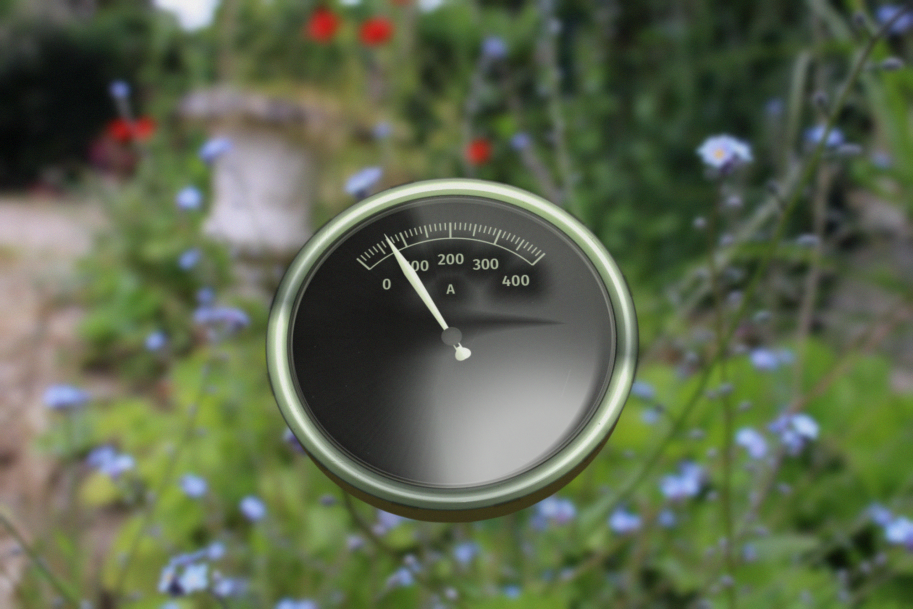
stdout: 70 (A)
